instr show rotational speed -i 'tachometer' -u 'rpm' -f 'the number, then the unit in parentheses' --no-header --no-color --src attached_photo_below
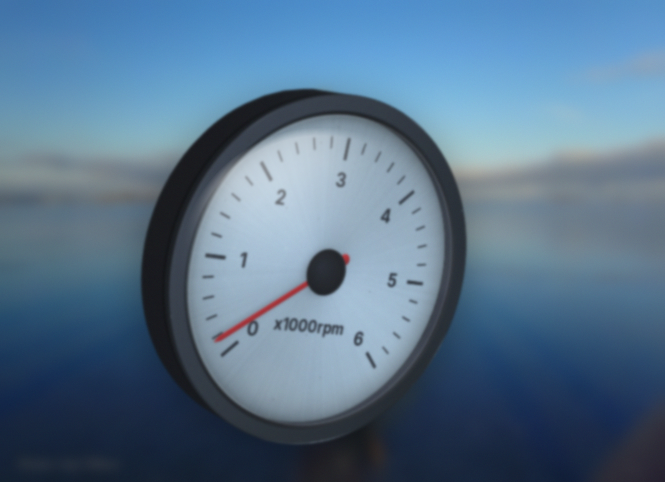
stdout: 200 (rpm)
